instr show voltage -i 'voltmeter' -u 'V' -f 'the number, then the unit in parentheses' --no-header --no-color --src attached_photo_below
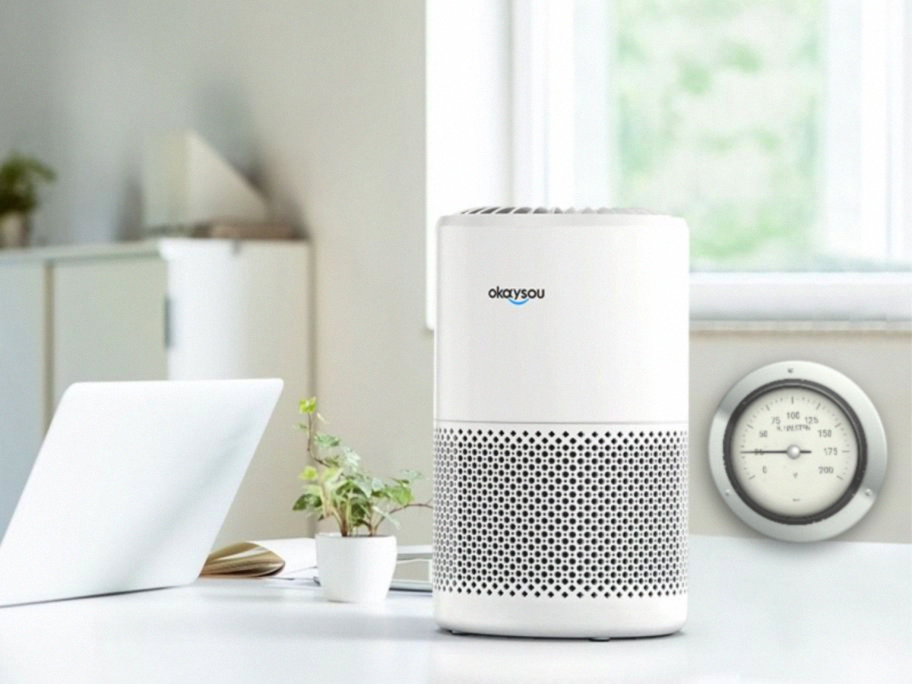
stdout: 25 (V)
